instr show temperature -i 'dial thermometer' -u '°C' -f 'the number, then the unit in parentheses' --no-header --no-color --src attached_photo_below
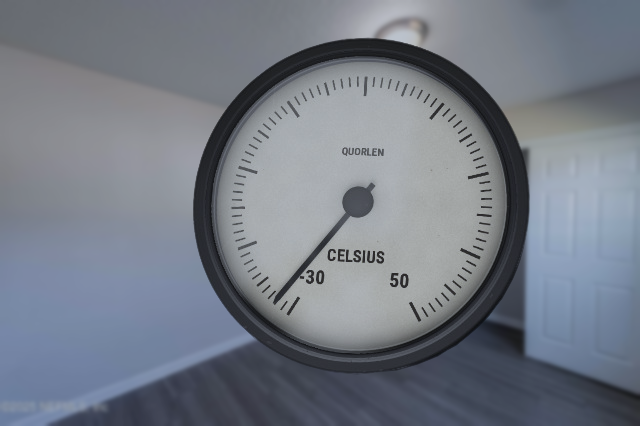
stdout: -28 (°C)
